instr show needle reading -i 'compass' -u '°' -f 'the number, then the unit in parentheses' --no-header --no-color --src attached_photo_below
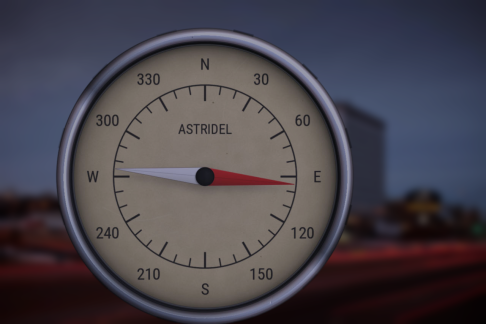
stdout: 95 (°)
